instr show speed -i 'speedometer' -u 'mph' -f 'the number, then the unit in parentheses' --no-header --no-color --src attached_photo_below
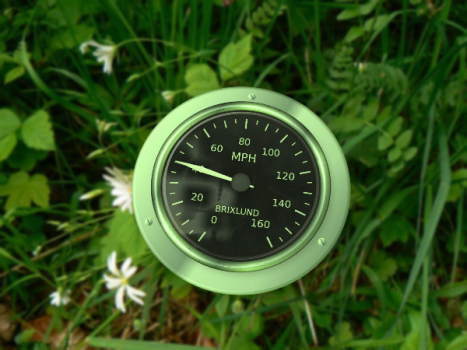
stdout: 40 (mph)
